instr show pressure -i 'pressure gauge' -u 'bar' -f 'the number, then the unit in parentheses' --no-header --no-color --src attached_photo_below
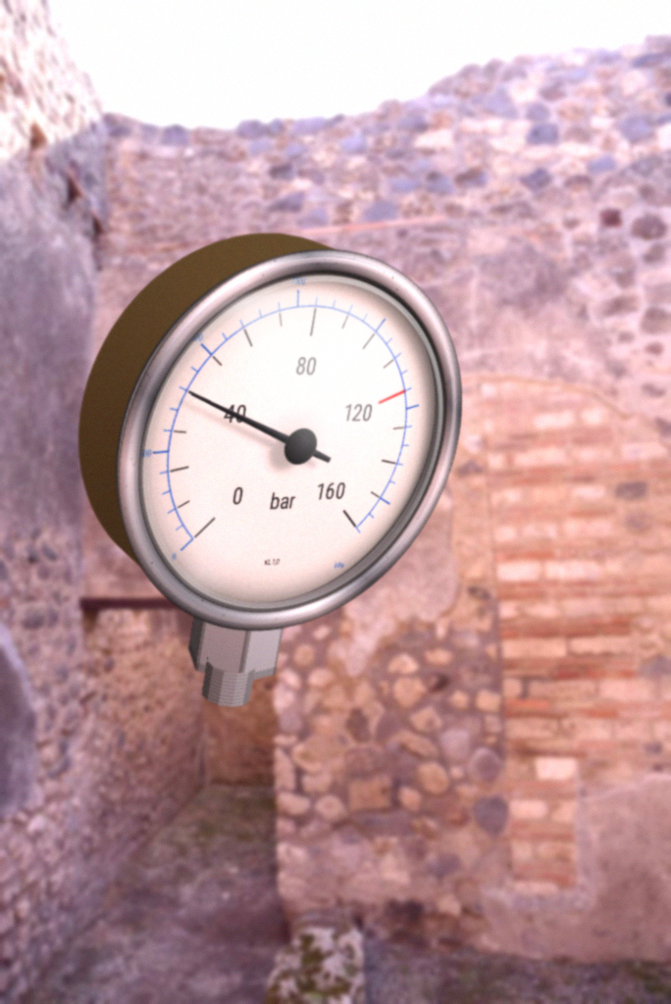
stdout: 40 (bar)
